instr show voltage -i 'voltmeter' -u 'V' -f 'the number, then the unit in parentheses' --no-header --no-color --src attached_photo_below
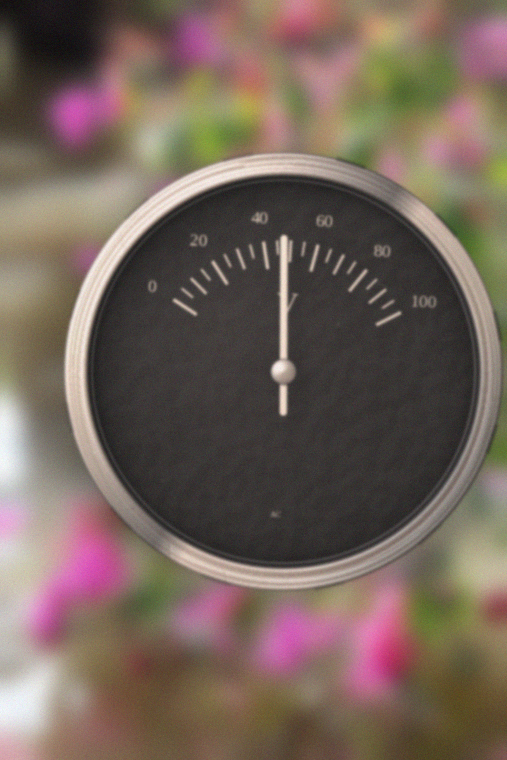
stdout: 47.5 (V)
